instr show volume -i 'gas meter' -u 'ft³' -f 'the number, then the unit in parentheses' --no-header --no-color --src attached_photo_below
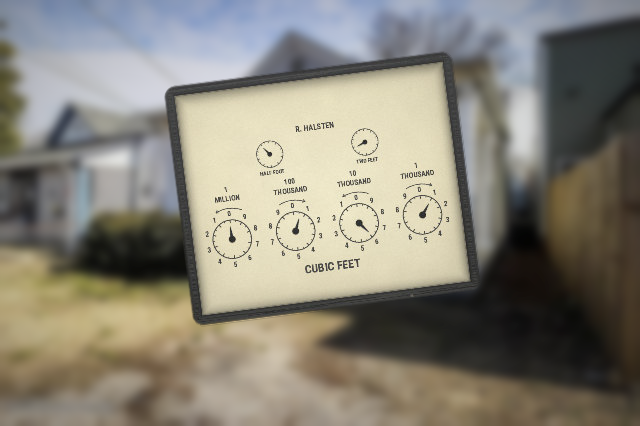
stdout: 6100 (ft³)
